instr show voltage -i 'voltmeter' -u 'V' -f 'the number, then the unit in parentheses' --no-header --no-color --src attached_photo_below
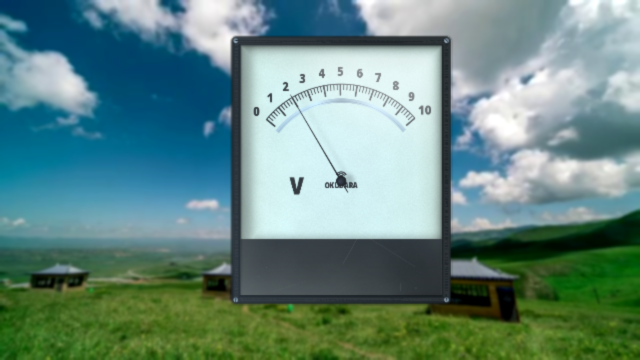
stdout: 2 (V)
